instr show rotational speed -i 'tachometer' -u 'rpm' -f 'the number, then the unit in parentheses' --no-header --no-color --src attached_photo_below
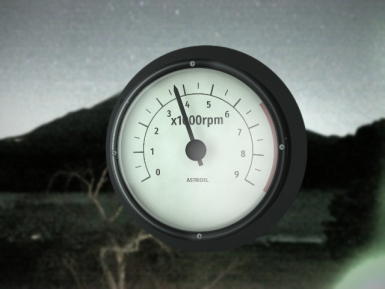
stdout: 3750 (rpm)
